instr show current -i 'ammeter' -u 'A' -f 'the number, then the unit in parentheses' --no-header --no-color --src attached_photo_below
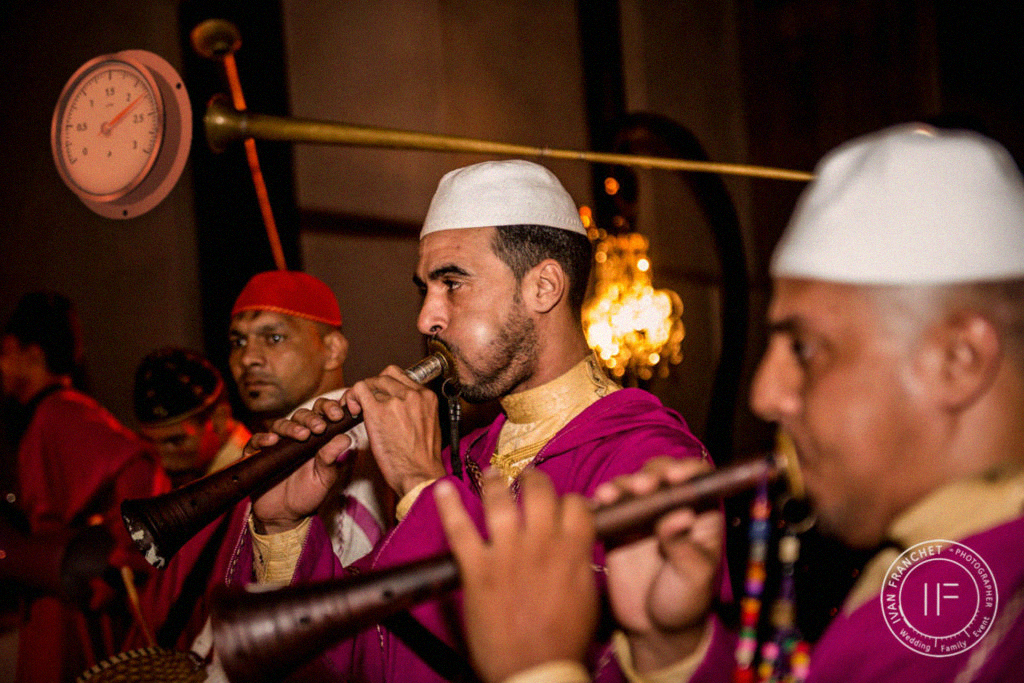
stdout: 2.25 (A)
